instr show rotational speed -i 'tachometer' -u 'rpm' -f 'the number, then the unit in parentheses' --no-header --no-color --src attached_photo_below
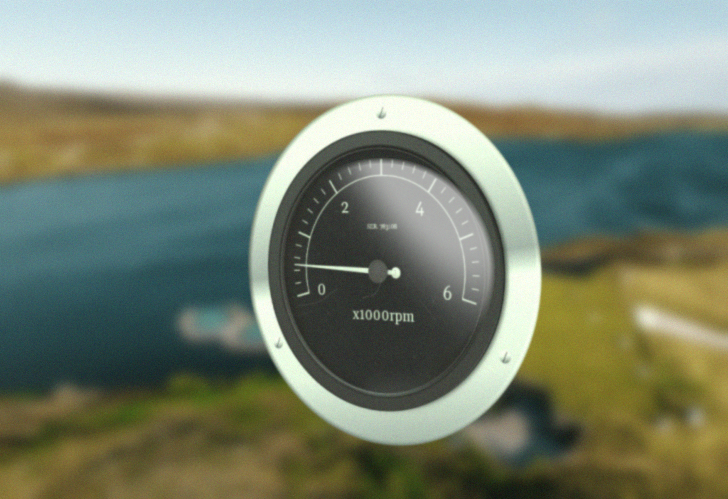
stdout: 500 (rpm)
